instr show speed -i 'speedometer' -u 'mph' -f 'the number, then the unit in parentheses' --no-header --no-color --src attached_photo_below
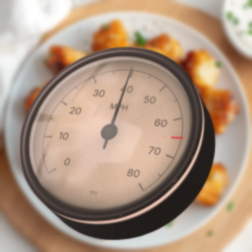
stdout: 40 (mph)
